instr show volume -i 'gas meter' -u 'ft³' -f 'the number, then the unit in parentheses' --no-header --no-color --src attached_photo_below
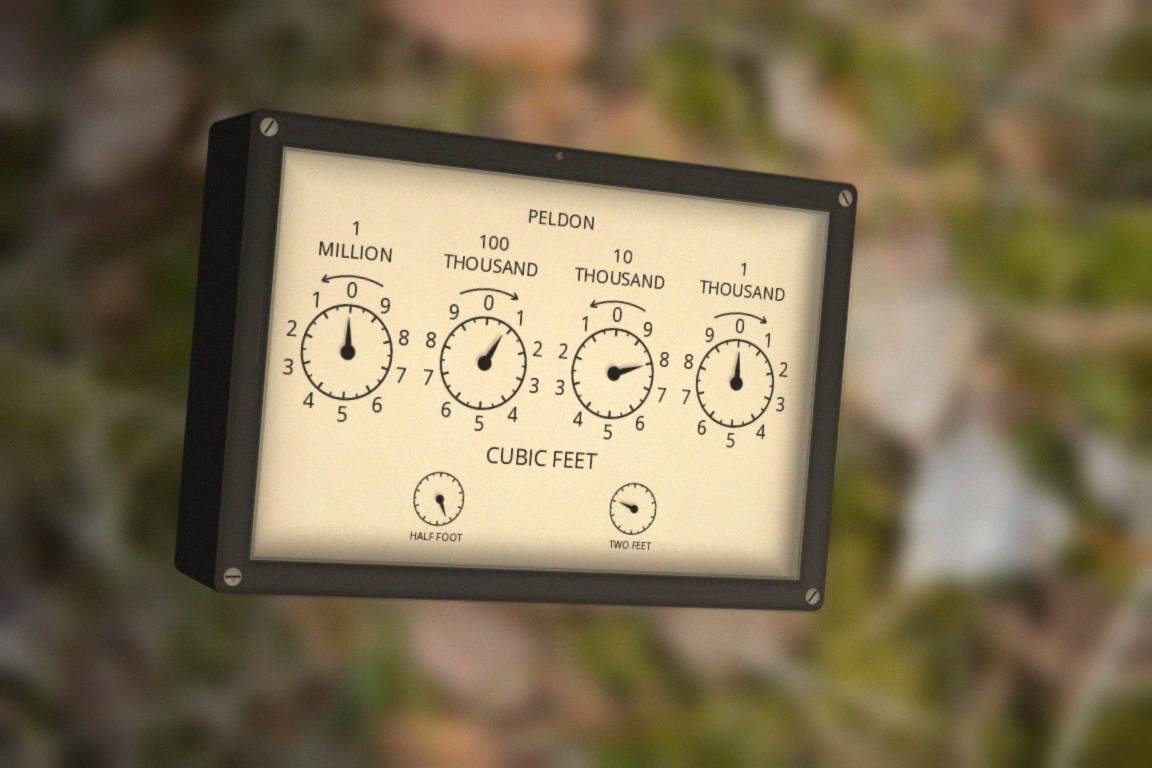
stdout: 8000 (ft³)
